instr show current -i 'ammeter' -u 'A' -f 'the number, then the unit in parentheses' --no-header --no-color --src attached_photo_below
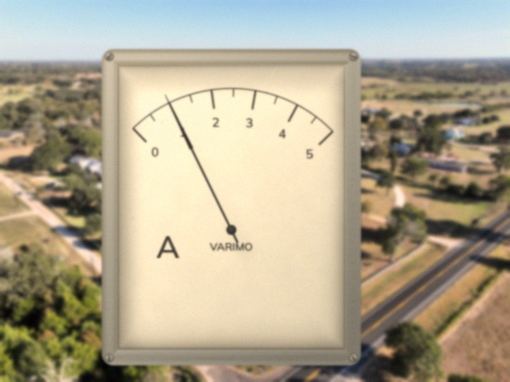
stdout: 1 (A)
